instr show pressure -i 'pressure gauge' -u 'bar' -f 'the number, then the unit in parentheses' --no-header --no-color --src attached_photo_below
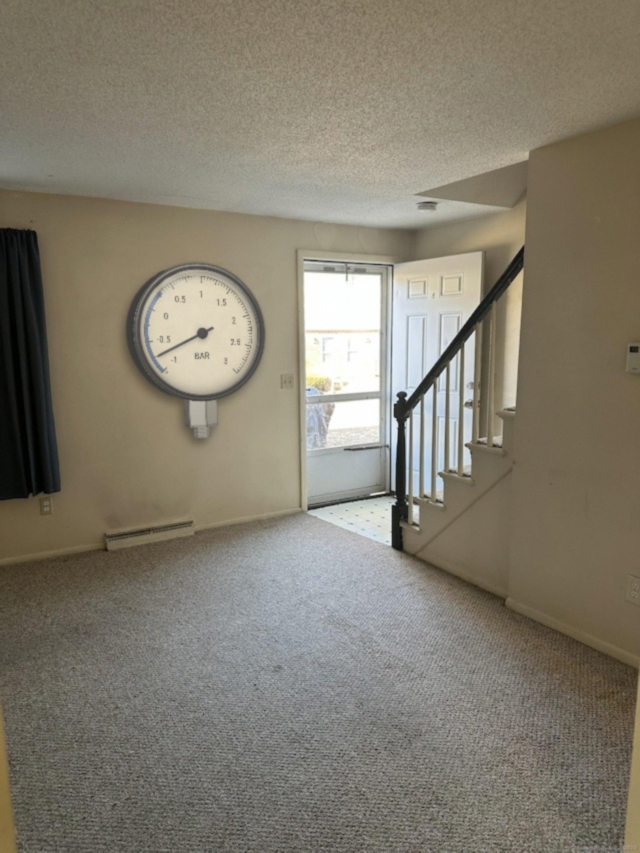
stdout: -0.75 (bar)
